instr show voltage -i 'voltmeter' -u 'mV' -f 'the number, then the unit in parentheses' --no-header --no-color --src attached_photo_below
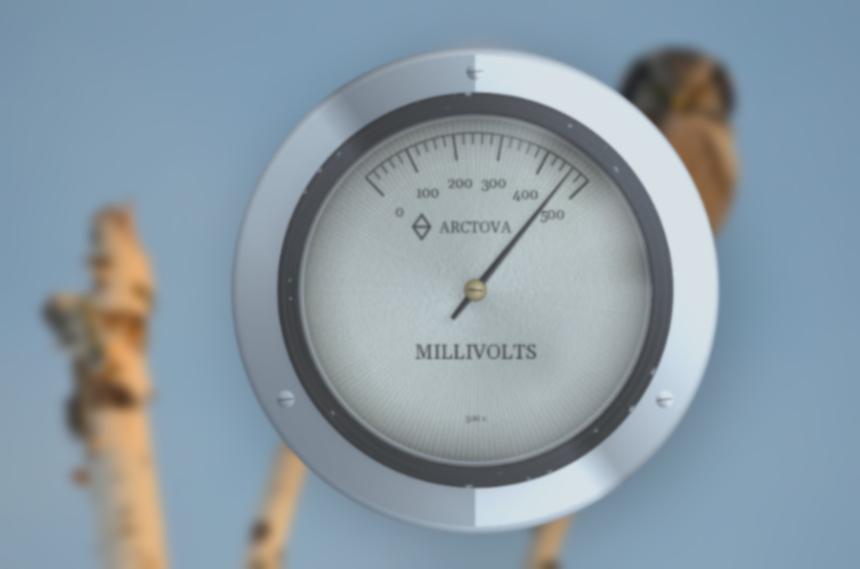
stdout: 460 (mV)
